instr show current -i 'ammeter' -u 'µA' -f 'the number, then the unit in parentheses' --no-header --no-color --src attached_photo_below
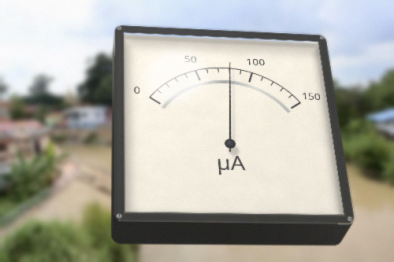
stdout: 80 (µA)
